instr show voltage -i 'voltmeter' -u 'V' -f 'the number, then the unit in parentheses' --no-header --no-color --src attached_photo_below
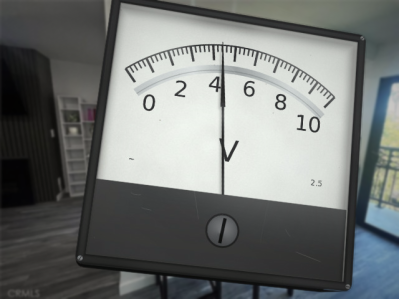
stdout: 4.4 (V)
